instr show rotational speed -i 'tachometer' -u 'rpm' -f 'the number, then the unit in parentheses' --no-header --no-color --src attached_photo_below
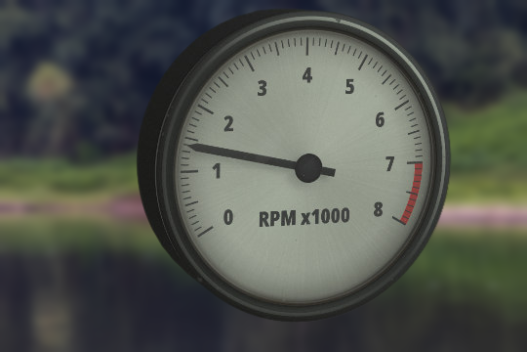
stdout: 1400 (rpm)
